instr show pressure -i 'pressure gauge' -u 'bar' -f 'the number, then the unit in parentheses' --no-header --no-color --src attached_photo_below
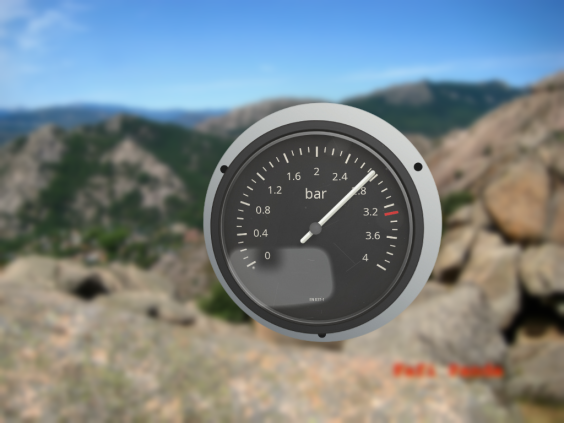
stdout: 2.75 (bar)
